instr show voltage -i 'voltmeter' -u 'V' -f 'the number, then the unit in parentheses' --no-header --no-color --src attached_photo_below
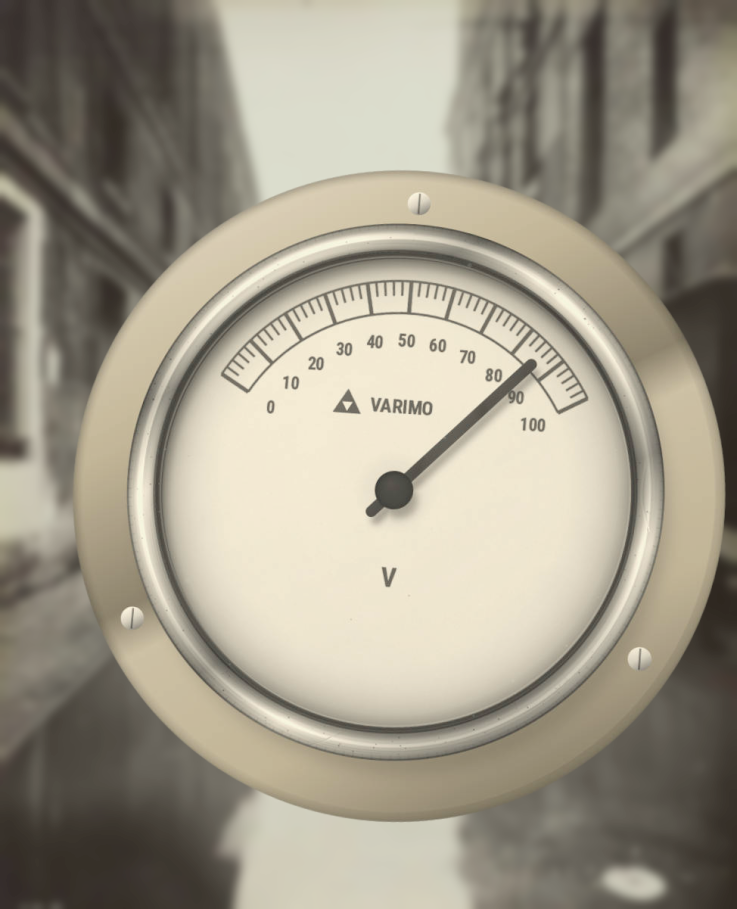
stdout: 86 (V)
